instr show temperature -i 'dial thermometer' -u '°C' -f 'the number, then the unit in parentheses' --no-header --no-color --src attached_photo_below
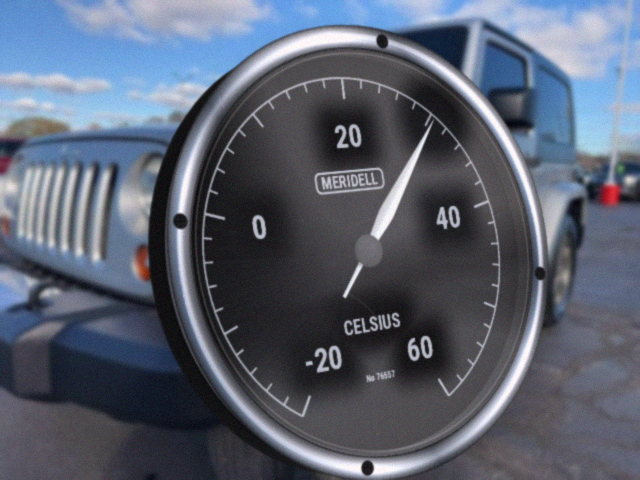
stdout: 30 (°C)
